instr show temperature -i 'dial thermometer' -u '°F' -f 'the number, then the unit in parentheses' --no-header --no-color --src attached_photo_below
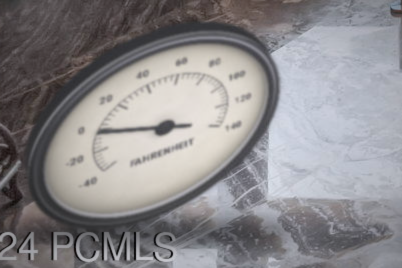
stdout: 0 (°F)
